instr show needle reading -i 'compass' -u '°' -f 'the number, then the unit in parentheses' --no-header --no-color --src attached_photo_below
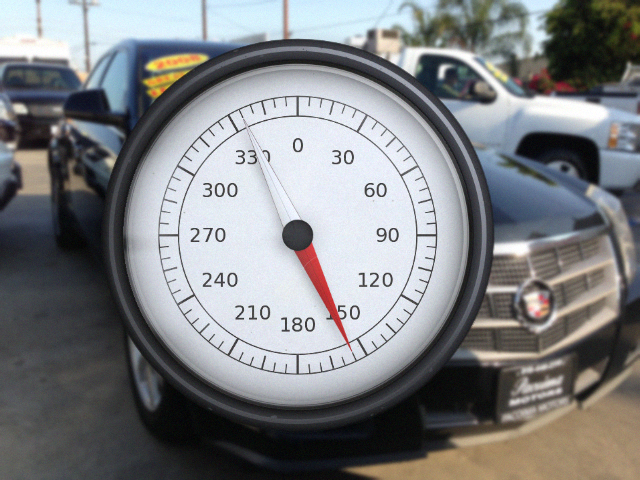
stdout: 155 (°)
